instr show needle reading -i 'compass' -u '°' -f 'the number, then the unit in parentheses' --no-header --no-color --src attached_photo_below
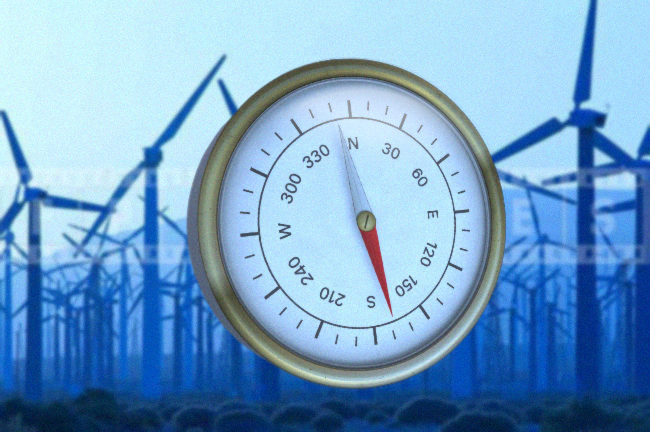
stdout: 170 (°)
